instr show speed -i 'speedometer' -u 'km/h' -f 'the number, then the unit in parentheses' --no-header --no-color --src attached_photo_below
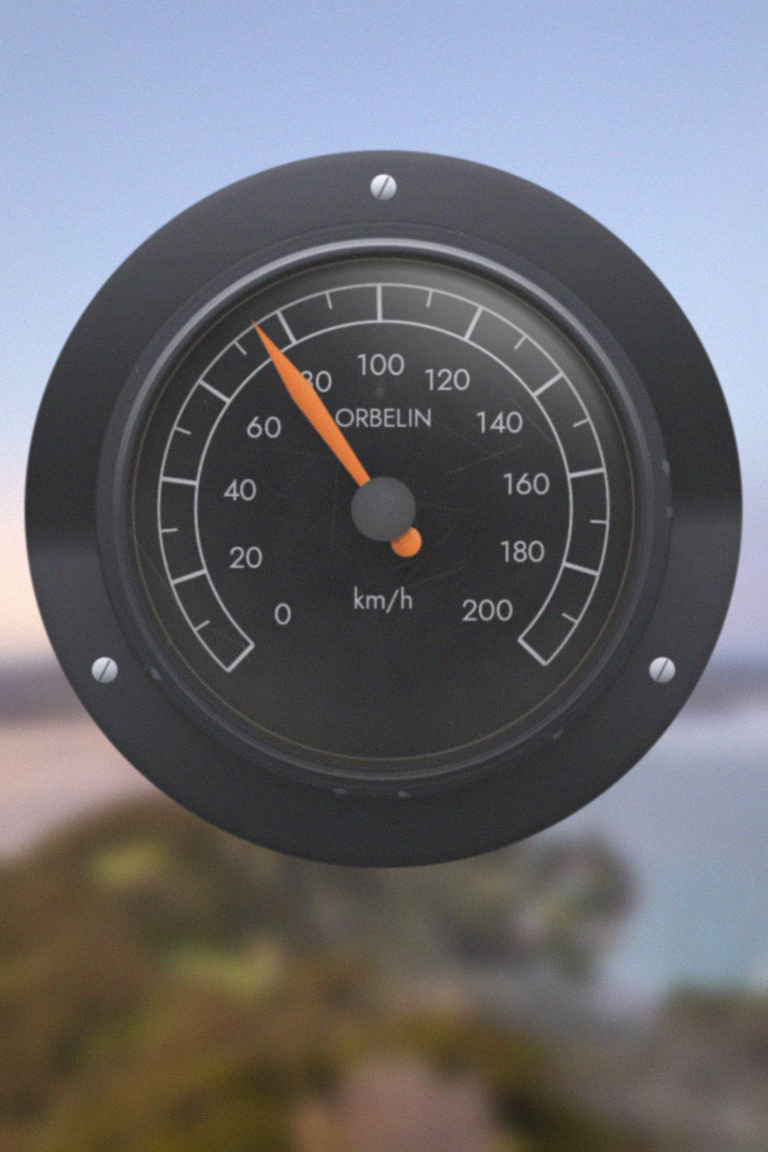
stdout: 75 (km/h)
